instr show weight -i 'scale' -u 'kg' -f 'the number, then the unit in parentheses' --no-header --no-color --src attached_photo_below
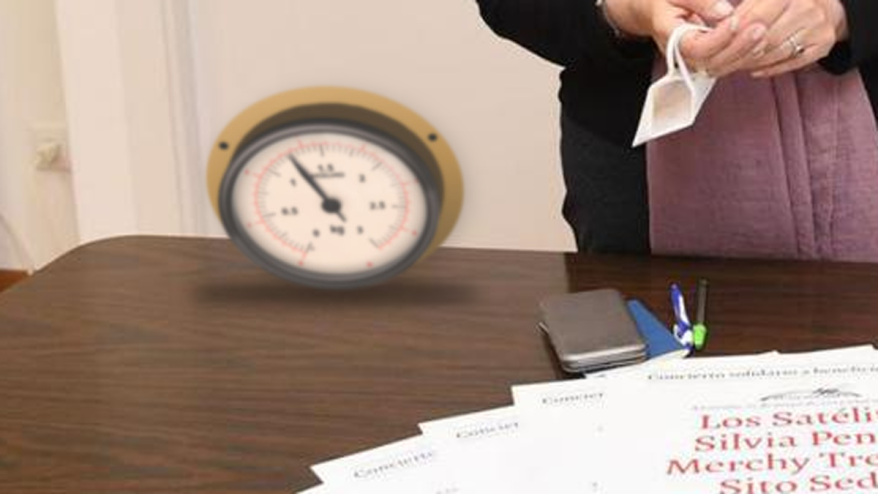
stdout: 1.25 (kg)
